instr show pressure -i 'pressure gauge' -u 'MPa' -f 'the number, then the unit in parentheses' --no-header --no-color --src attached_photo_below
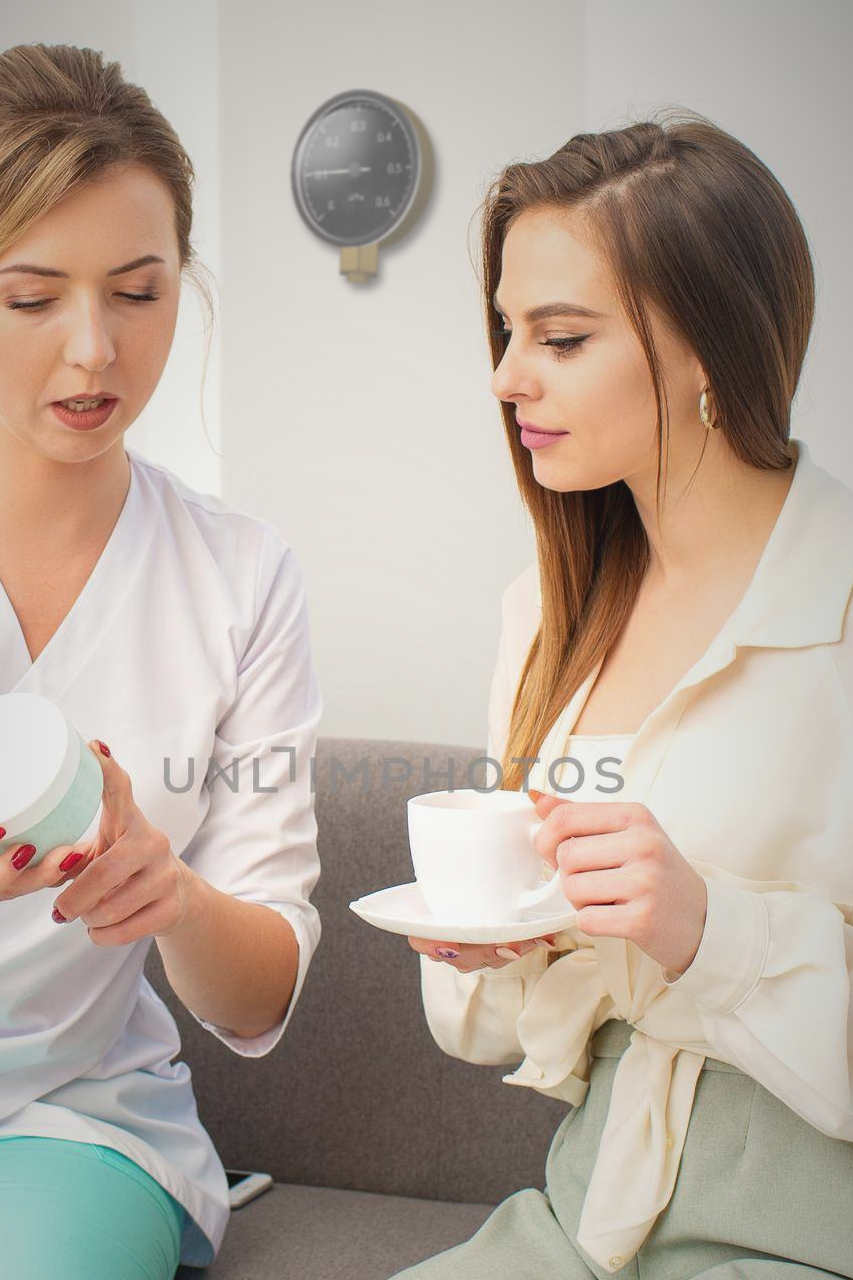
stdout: 0.1 (MPa)
